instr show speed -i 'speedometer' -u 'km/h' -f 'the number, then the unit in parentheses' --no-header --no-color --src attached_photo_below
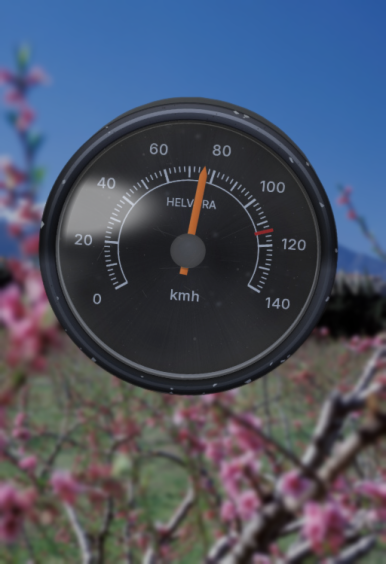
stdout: 76 (km/h)
